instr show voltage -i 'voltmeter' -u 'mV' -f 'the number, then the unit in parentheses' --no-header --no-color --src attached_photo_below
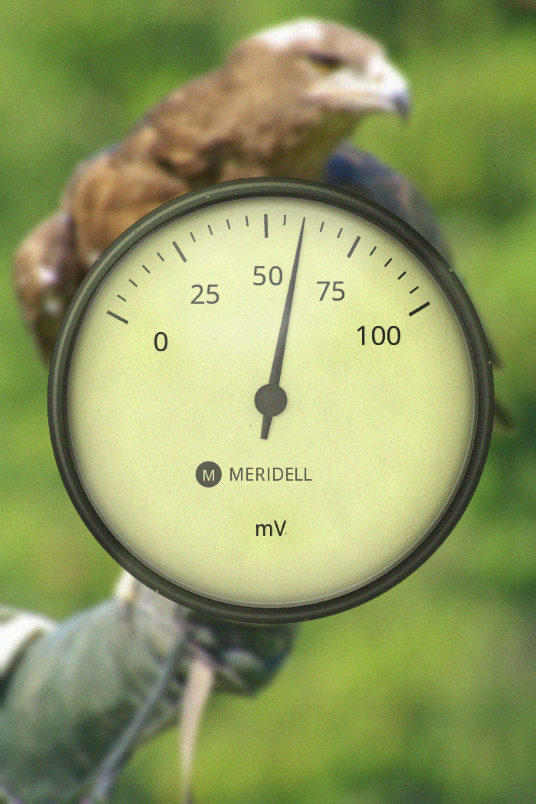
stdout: 60 (mV)
